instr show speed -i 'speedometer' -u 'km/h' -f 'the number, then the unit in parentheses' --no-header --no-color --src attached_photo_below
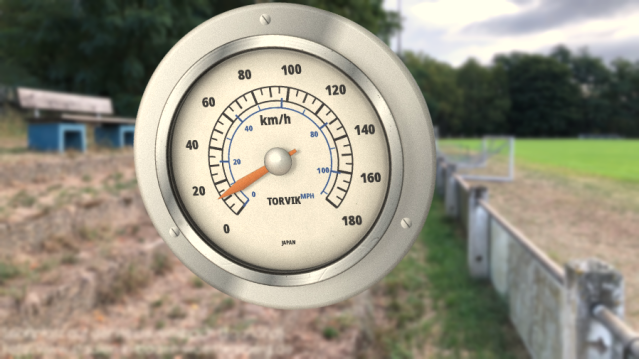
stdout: 12.5 (km/h)
